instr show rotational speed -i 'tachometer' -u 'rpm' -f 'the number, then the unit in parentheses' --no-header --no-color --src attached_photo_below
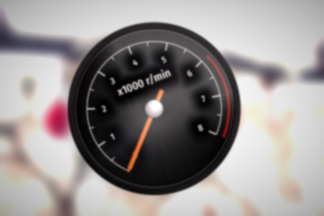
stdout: 0 (rpm)
